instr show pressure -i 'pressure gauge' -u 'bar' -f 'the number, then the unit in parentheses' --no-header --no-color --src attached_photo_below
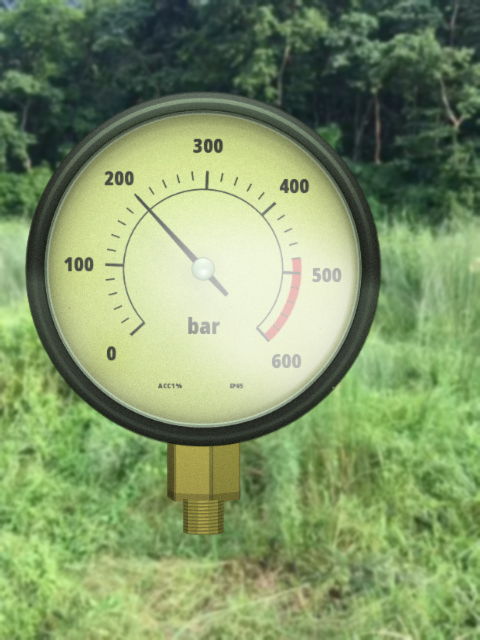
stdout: 200 (bar)
